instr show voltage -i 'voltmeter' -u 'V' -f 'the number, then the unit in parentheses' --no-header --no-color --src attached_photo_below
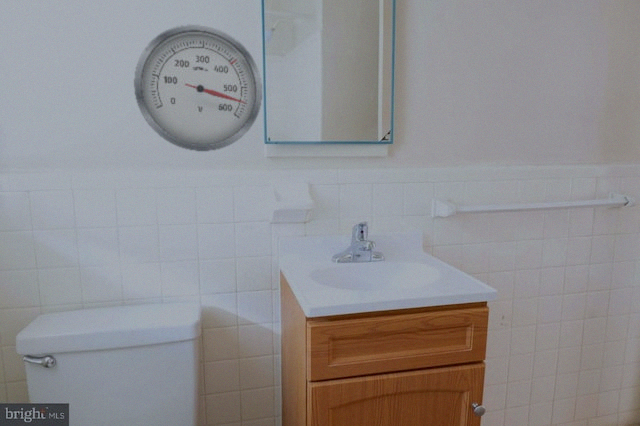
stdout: 550 (V)
